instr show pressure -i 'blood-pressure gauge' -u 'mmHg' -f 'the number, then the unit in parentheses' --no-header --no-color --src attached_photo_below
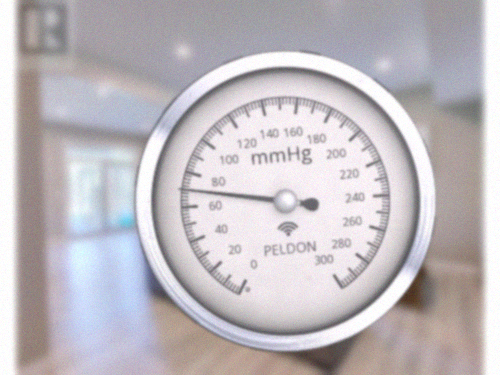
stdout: 70 (mmHg)
